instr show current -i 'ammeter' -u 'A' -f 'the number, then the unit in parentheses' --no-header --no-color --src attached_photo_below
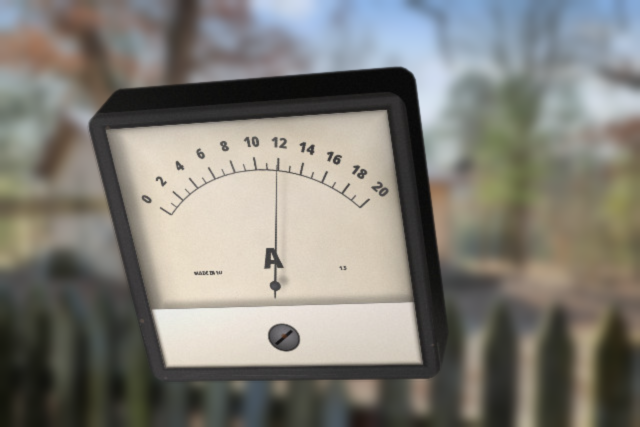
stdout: 12 (A)
